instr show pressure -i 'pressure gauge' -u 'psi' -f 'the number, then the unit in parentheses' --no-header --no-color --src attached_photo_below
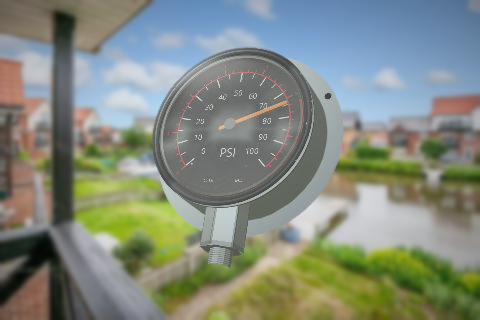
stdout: 75 (psi)
